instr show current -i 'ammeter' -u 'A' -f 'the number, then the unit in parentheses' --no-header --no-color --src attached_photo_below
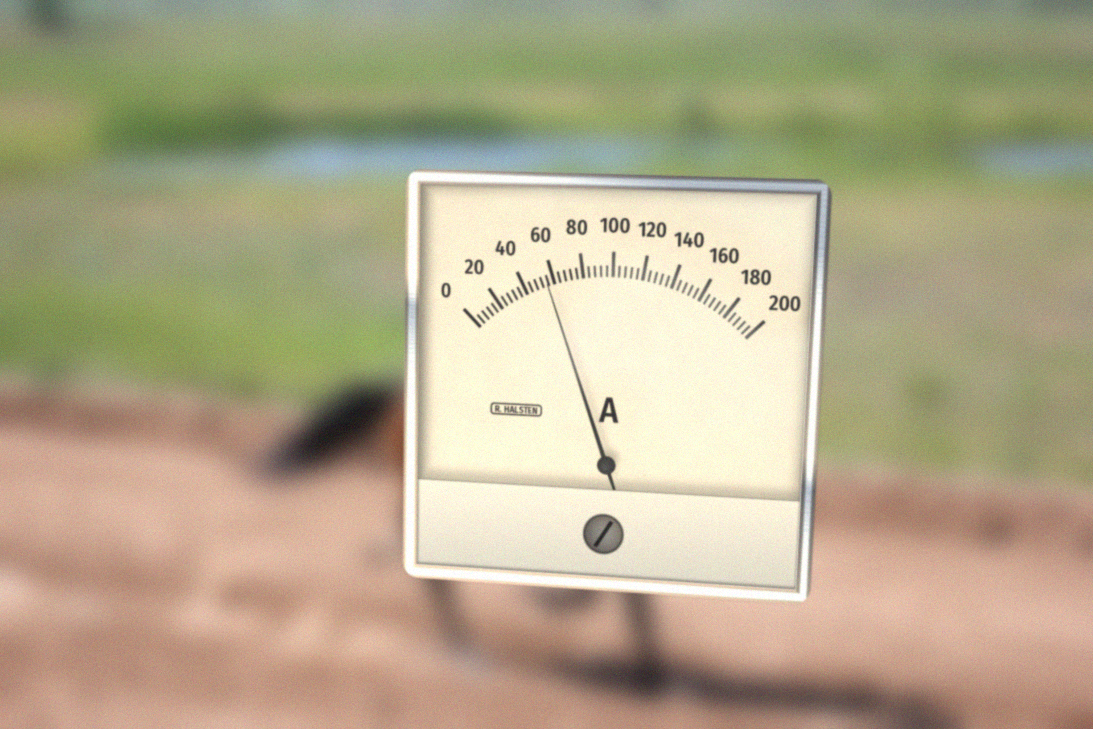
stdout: 56 (A)
